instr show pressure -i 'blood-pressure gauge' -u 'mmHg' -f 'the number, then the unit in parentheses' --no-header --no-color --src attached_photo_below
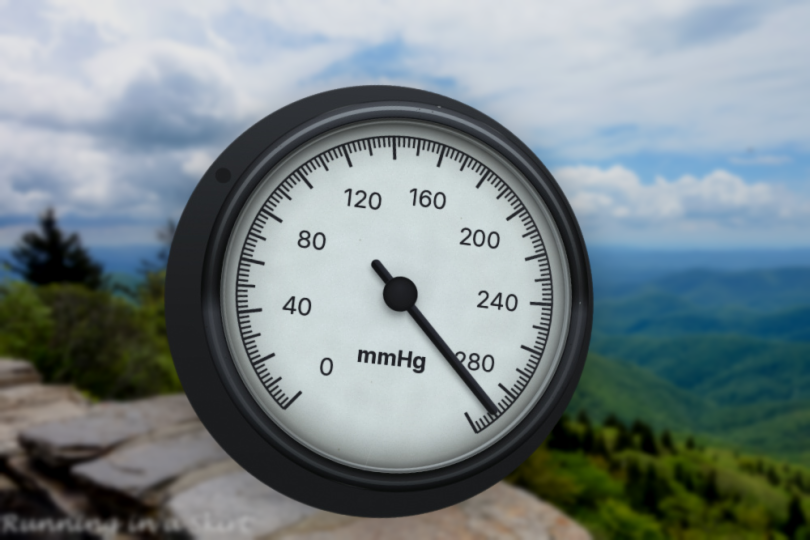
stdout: 290 (mmHg)
